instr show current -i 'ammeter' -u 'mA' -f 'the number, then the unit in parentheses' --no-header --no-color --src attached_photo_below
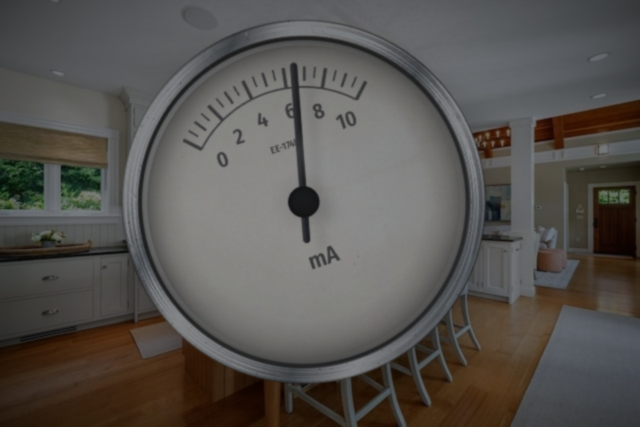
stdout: 6.5 (mA)
